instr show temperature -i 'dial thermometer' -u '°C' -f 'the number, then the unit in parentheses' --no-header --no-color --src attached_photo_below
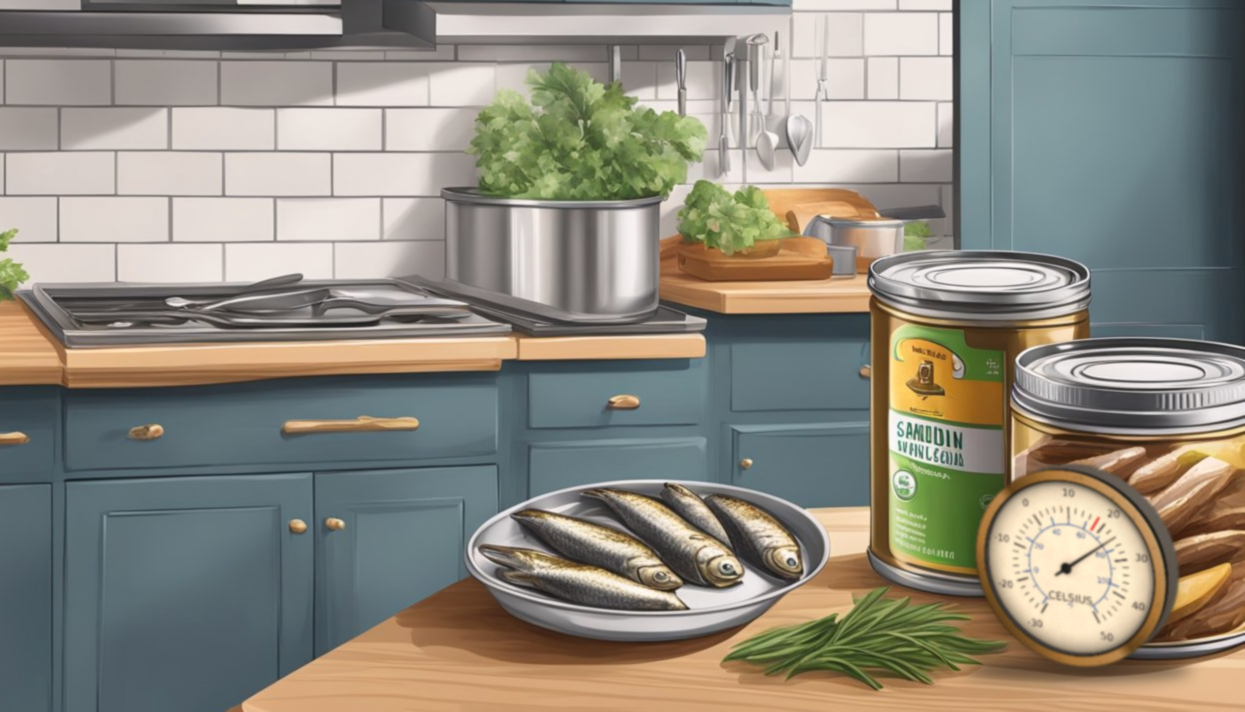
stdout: 24 (°C)
